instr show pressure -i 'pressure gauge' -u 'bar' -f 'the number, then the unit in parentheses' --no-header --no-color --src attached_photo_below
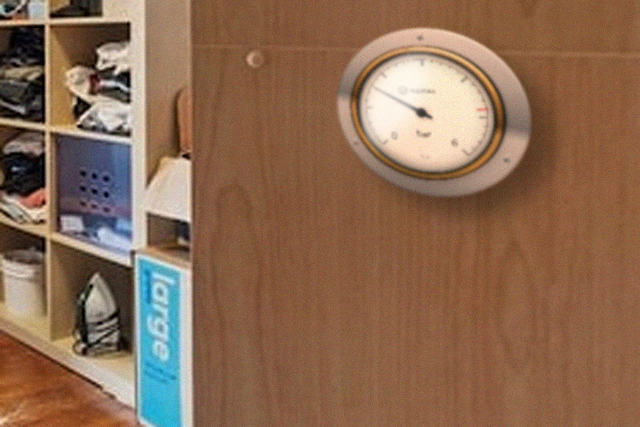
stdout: 1.6 (bar)
